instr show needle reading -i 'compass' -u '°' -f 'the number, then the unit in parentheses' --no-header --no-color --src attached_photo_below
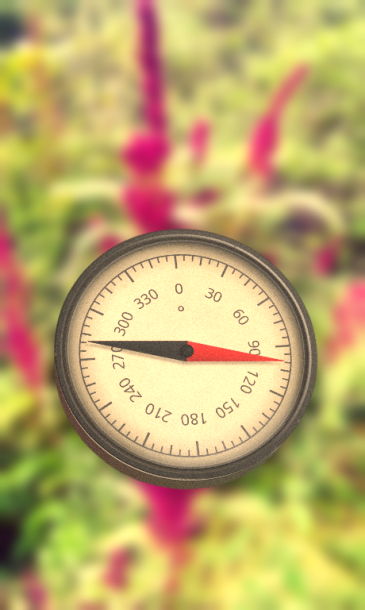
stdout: 100 (°)
